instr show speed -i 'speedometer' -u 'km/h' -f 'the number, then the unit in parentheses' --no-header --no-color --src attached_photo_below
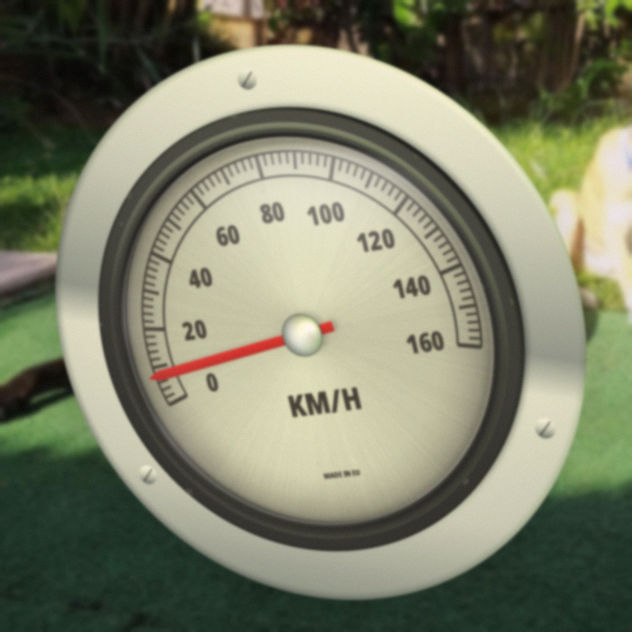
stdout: 8 (km/h)
